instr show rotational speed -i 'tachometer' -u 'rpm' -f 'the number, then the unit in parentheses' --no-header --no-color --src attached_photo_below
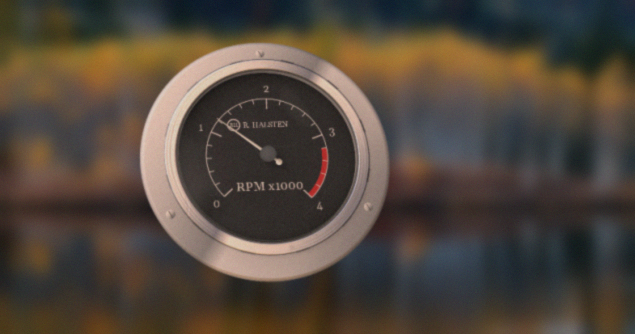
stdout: 1200 (rpm)
